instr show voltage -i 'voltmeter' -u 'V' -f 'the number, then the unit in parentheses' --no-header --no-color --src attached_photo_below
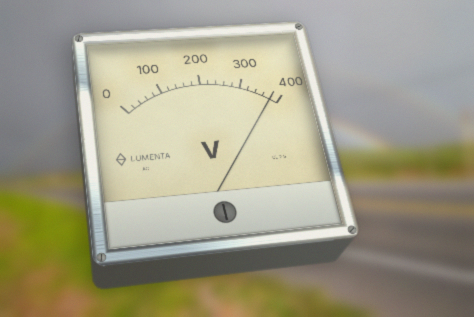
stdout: 380 (V)
